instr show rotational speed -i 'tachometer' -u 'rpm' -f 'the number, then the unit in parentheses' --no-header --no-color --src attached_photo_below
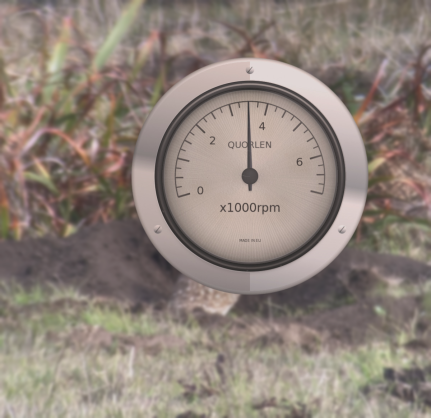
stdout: 3500 (rpm)
